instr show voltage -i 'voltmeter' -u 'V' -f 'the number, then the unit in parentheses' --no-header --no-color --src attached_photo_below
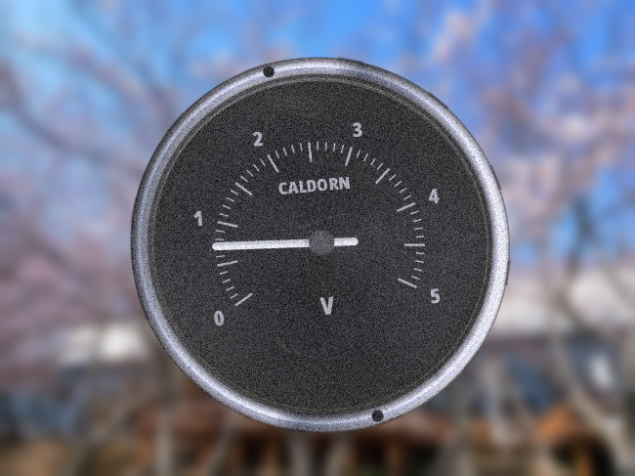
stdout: 0.7 (V)
